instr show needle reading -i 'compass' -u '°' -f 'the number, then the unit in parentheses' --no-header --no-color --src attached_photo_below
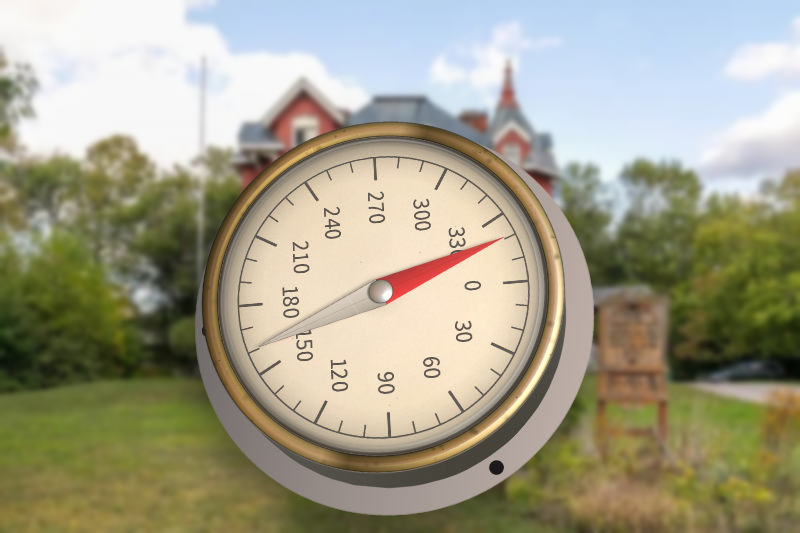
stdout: 340 (°)
